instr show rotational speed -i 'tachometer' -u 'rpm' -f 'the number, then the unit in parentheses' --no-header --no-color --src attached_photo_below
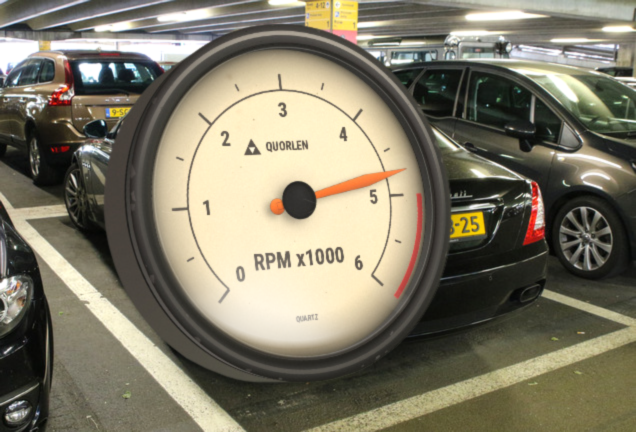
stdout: 4750 (rpm)
